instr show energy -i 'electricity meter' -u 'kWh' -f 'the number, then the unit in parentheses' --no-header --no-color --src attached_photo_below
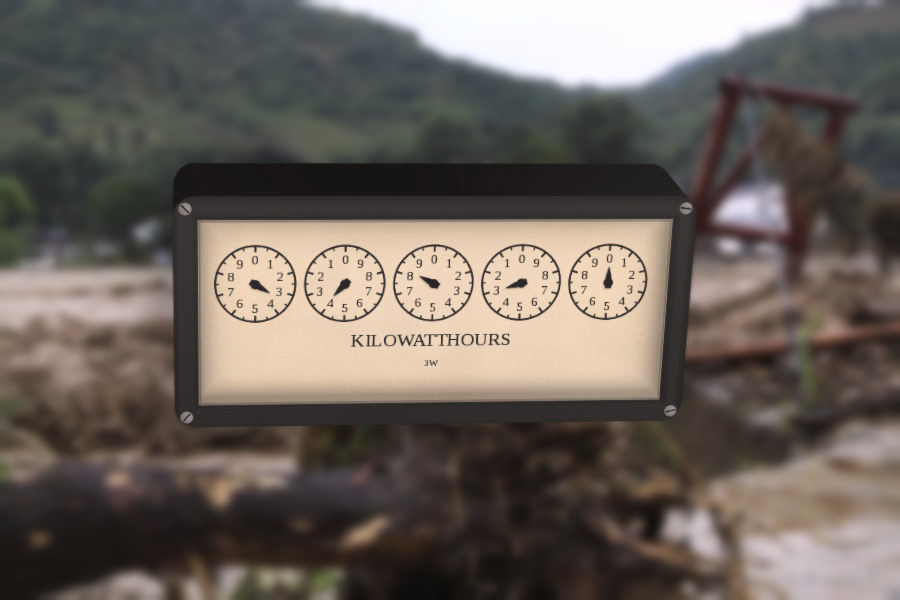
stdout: 33830 (kWh)
